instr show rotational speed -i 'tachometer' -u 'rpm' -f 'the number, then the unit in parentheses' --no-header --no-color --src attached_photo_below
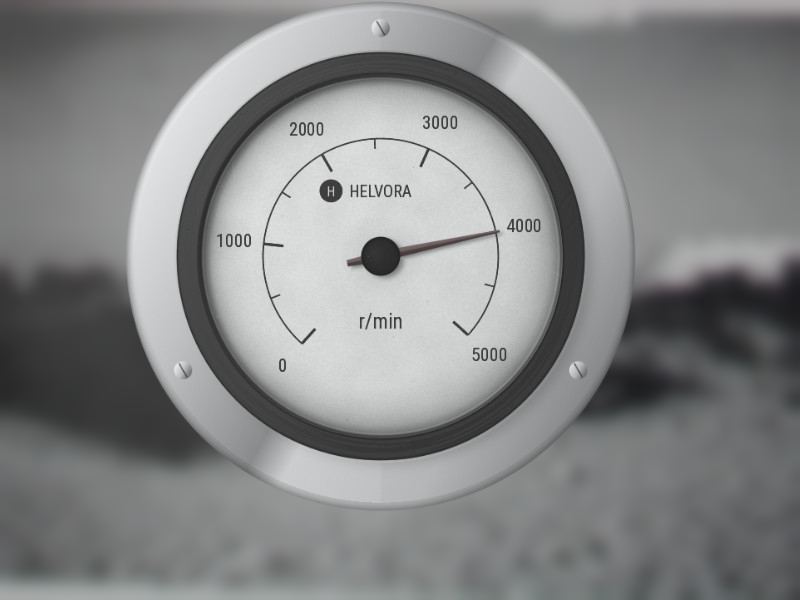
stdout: 4000 (rpm)
